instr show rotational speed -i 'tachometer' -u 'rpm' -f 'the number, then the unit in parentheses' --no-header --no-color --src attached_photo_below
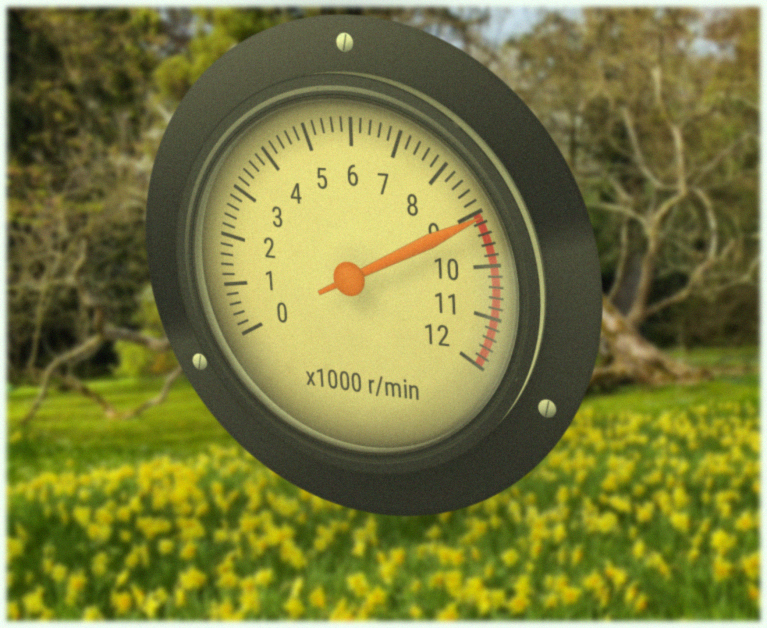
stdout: 9100 (rpm)
